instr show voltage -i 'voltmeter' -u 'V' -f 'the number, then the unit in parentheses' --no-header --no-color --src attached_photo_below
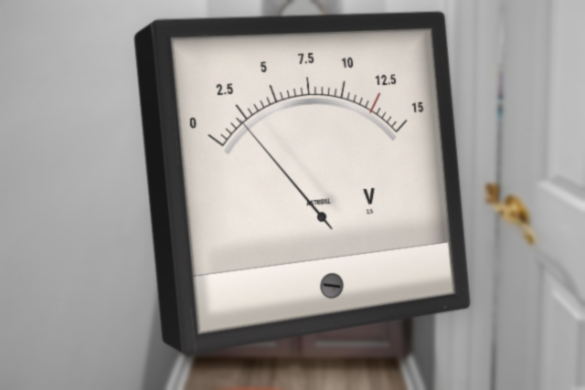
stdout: 2 (V)
